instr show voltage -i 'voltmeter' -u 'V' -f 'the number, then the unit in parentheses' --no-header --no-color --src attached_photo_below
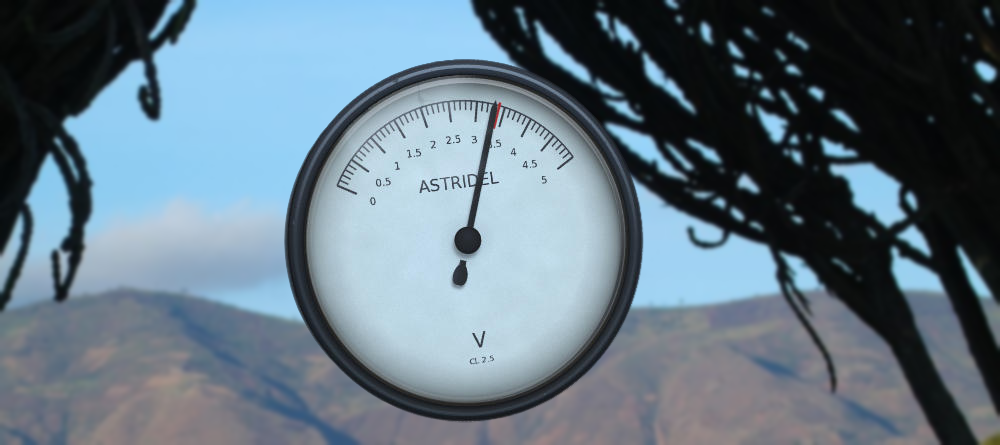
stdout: 3.3 (V)
